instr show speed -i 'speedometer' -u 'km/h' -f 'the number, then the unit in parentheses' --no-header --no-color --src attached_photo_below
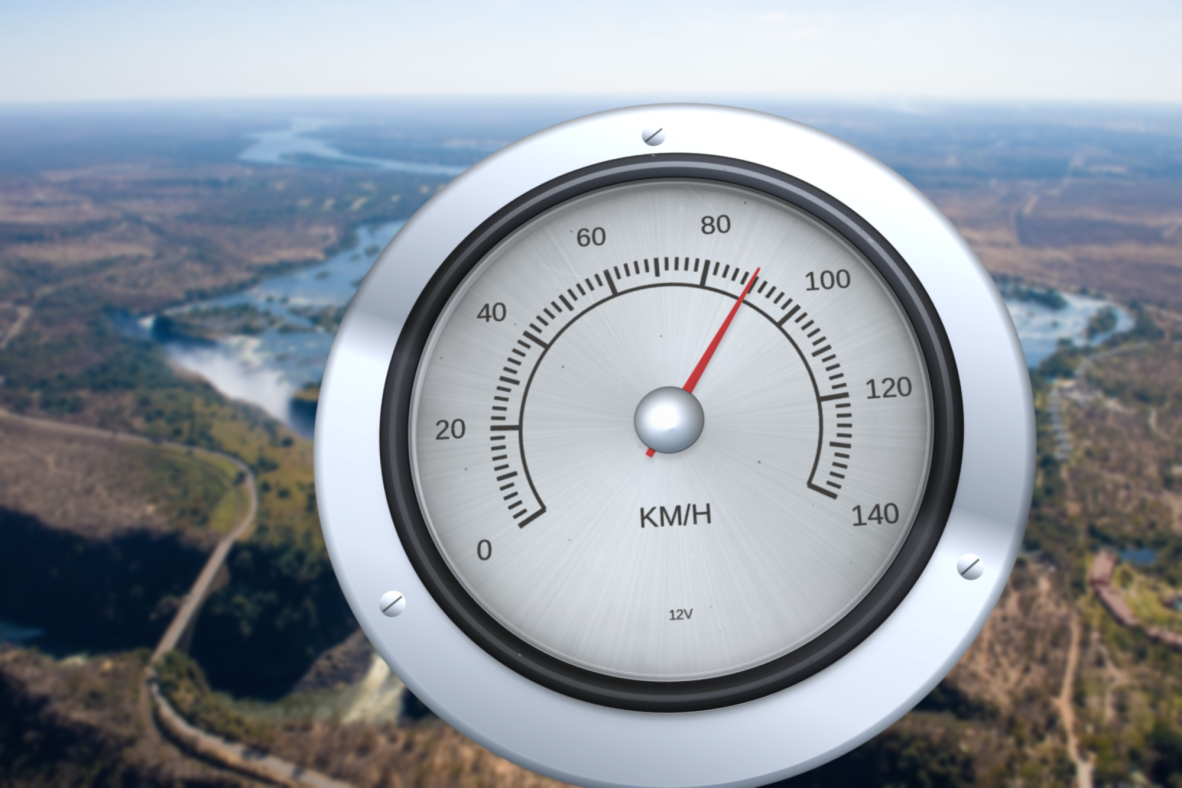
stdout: 90 (km/h)
